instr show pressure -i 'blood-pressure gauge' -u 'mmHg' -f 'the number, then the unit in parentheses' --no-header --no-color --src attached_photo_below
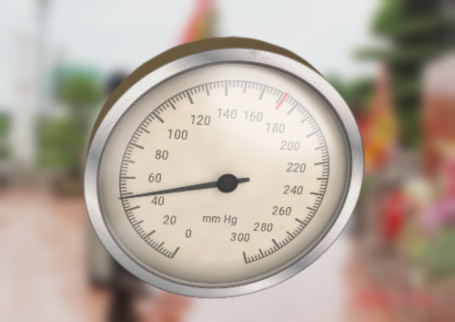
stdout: 50 (mmHg)
